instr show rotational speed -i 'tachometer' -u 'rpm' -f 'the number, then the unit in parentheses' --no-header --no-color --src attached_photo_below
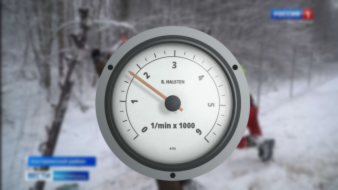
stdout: 1750 (rpm)
